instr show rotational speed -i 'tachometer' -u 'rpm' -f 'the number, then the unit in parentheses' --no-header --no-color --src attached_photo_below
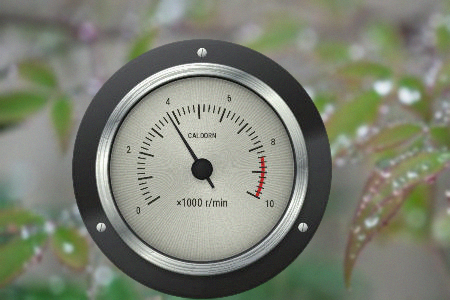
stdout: 3800 (rpm)
